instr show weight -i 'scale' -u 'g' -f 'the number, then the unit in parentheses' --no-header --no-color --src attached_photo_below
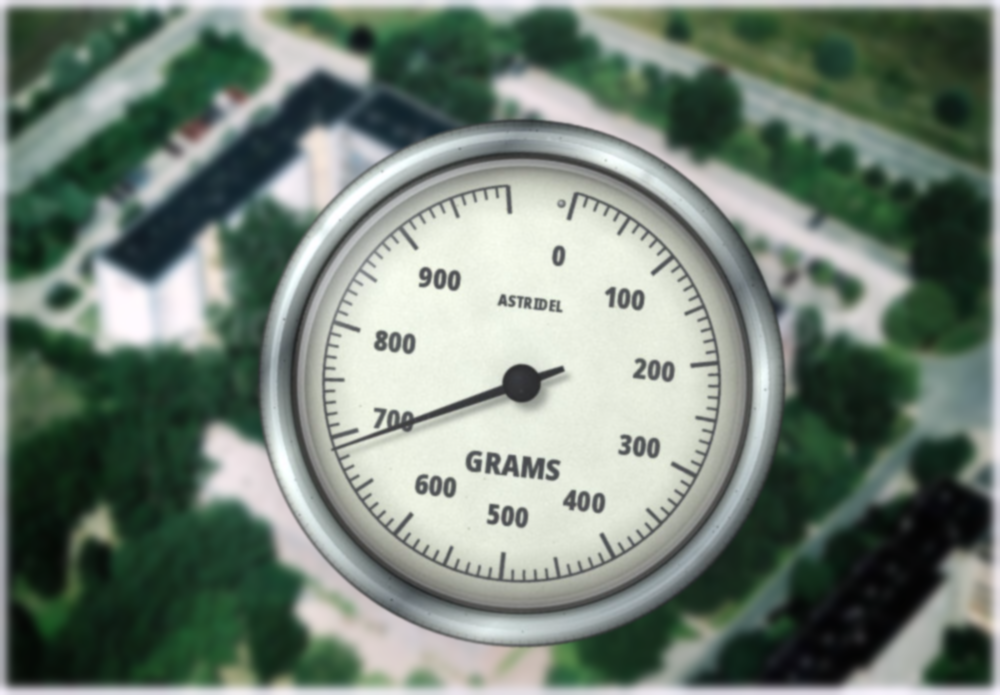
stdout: 690 (g)
